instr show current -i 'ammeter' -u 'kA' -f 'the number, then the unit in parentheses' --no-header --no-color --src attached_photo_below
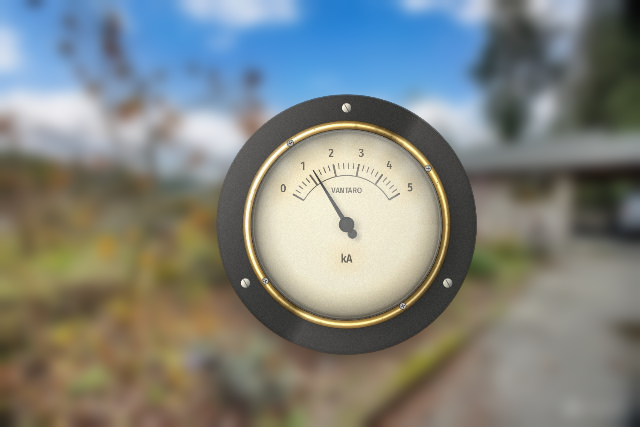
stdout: 1.2 (kA)
